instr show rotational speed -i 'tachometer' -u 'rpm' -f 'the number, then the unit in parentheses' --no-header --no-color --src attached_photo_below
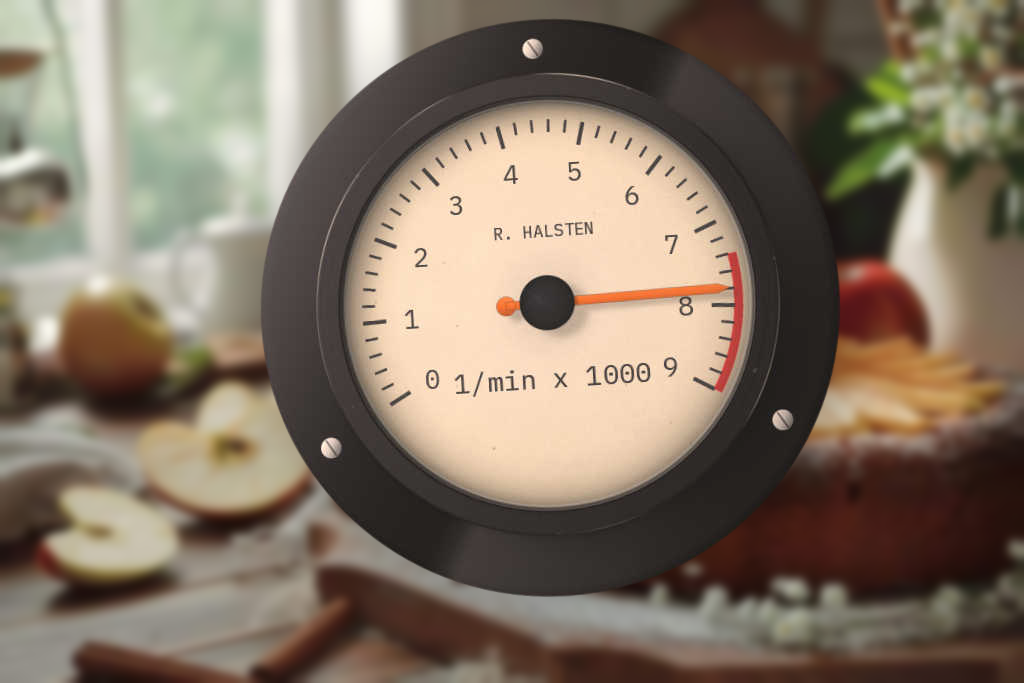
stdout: 7800 (rpm)
